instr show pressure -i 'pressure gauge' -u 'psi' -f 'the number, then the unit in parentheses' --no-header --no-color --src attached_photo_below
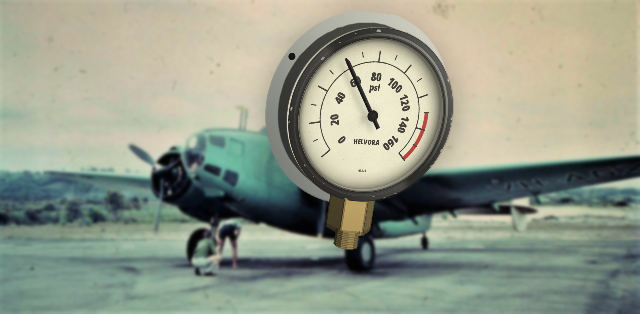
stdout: 60 (psi)
